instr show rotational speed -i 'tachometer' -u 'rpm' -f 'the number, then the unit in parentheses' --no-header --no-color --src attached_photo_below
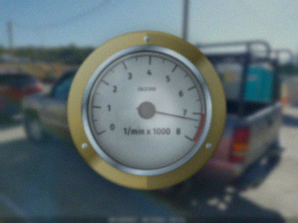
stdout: 7250 (rpm)
